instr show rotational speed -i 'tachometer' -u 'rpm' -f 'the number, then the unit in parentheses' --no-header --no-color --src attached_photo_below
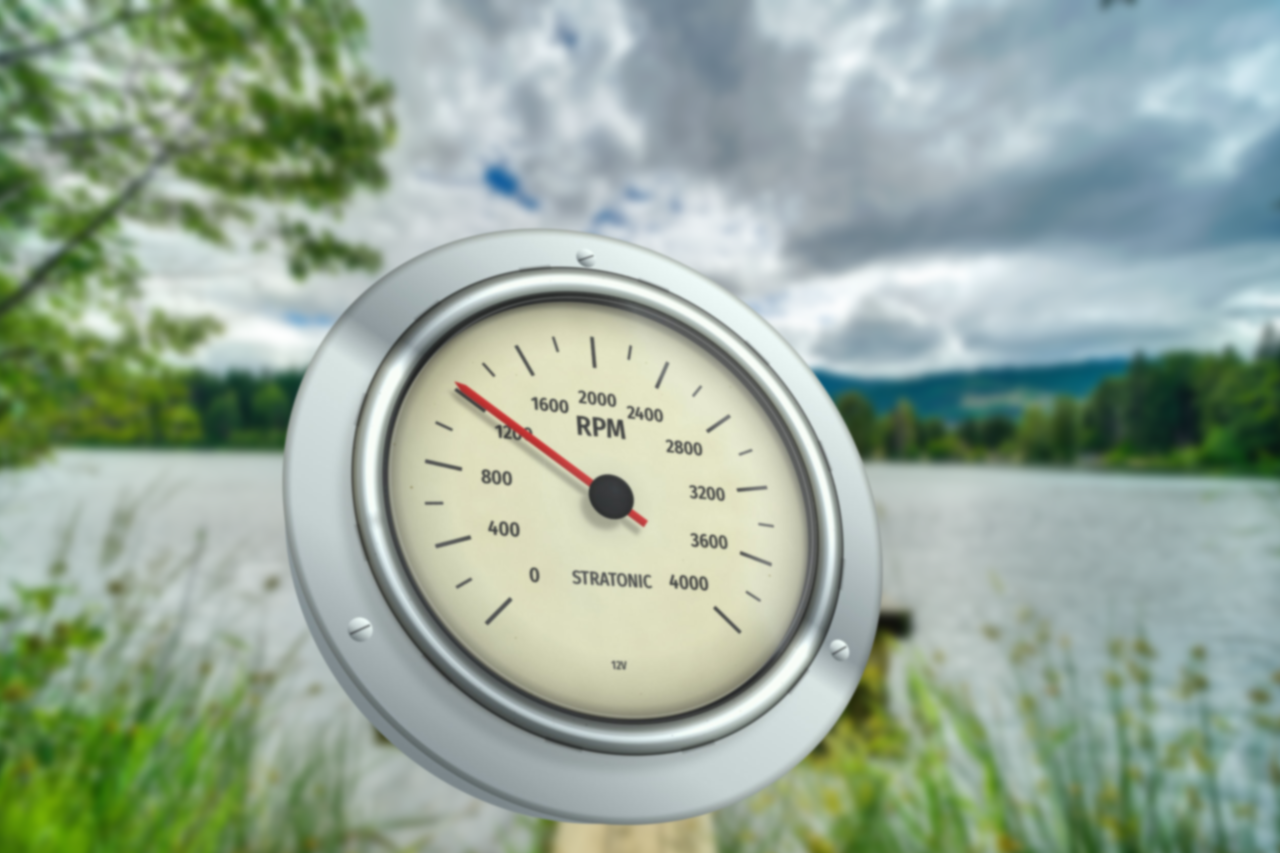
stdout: 1200 (rpm)
